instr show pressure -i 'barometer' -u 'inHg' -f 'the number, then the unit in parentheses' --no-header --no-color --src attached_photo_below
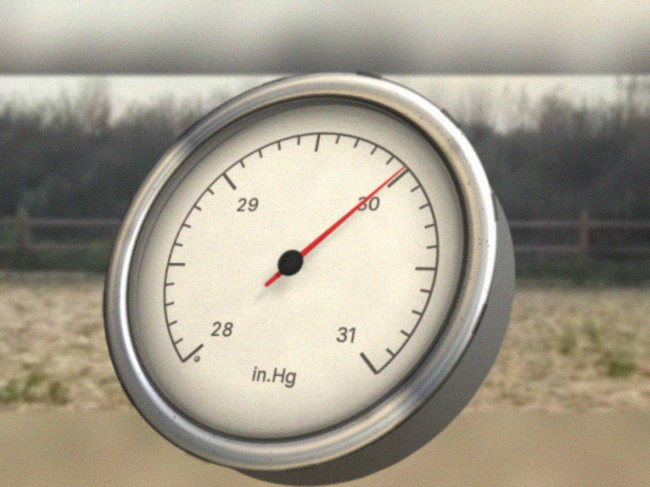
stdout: 30 (inHg)
